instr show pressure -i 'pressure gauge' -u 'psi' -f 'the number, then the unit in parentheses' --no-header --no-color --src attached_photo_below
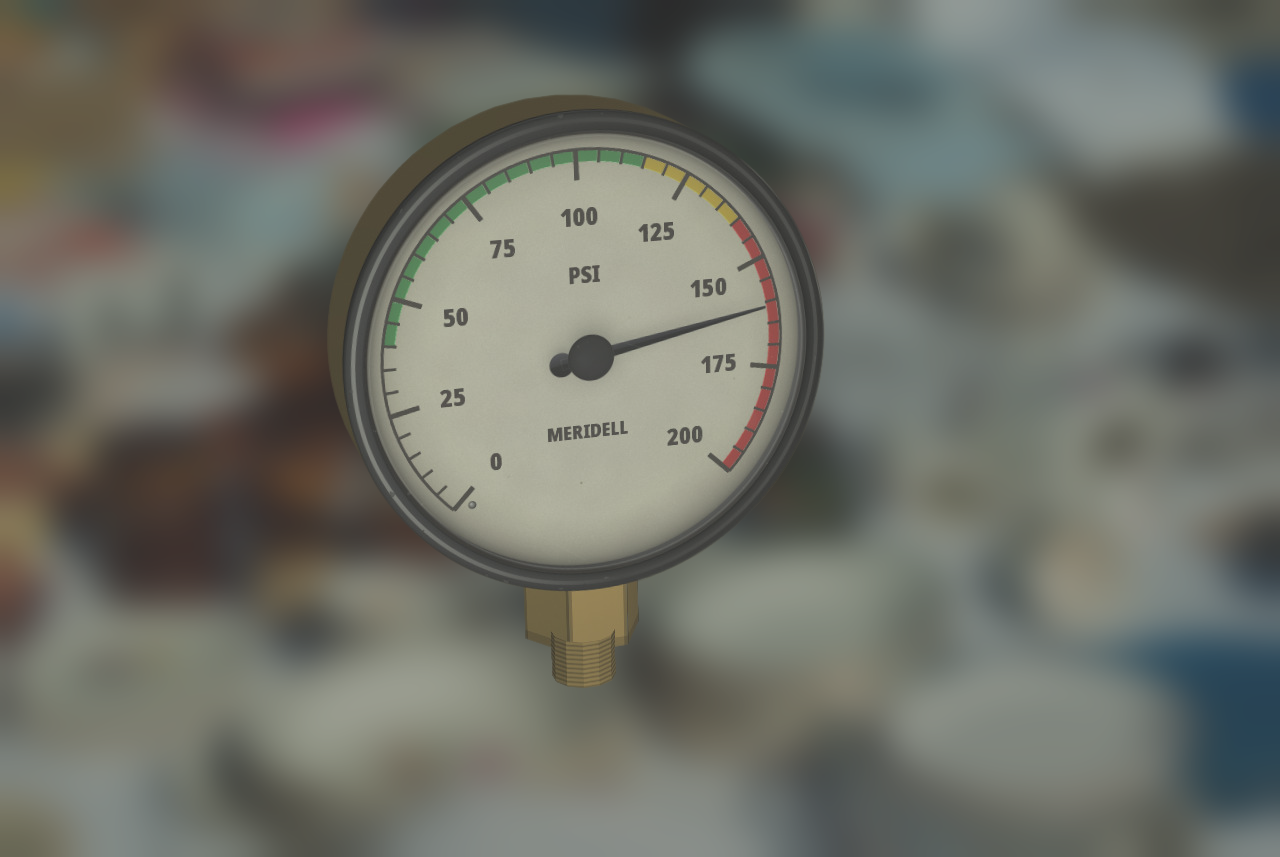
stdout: 160 (psi)
